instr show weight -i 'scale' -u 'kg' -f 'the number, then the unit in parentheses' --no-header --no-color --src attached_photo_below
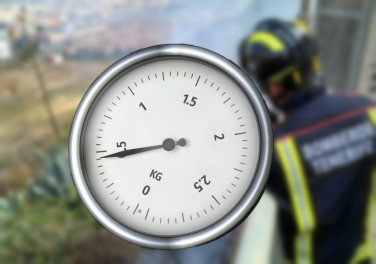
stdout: 0.45 (kg)
